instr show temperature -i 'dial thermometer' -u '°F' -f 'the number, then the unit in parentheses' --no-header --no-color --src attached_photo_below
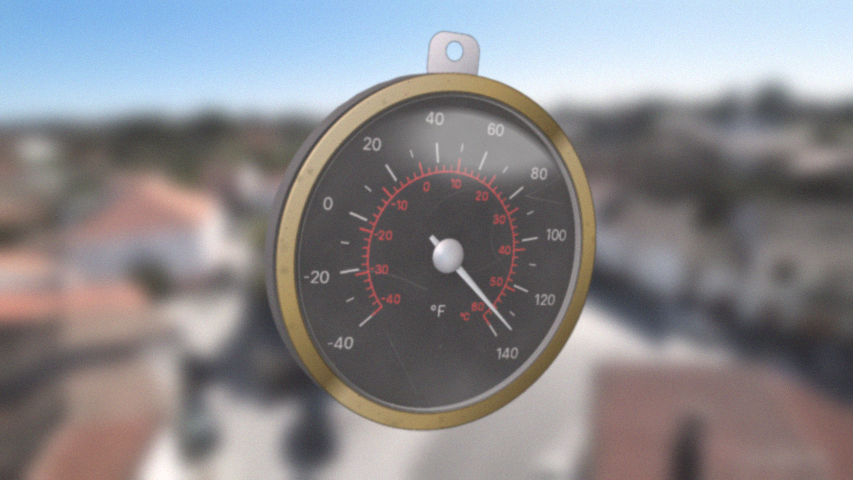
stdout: 135 (°F)
